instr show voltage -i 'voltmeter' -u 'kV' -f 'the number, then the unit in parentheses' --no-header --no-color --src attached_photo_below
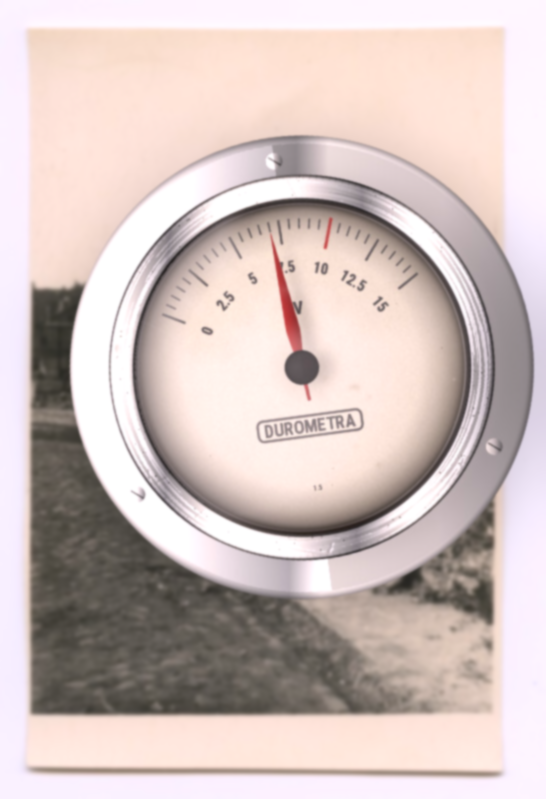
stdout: 7 (kV)
